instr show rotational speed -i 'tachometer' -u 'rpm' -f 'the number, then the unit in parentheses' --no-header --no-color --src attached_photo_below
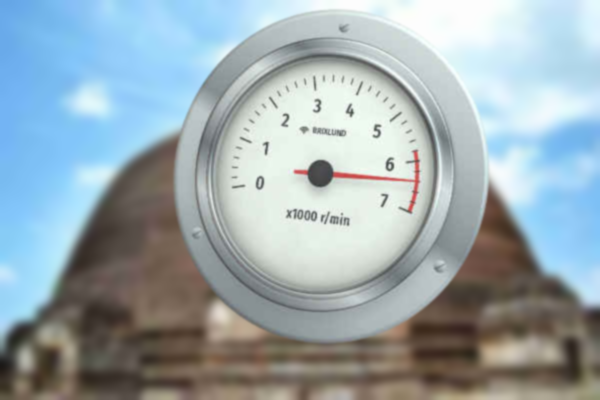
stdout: 6400 (rpm)
